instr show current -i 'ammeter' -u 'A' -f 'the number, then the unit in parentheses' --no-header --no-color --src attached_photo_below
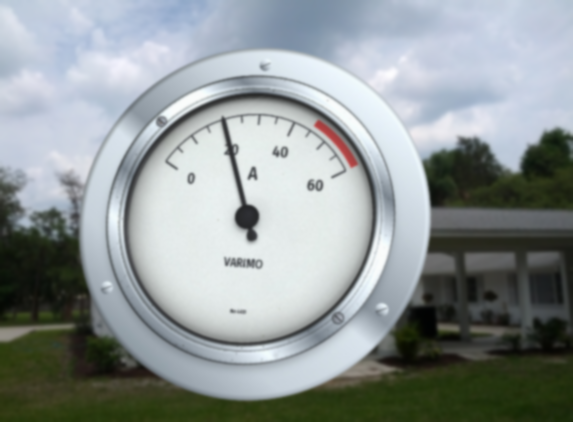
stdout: 20 (A)
